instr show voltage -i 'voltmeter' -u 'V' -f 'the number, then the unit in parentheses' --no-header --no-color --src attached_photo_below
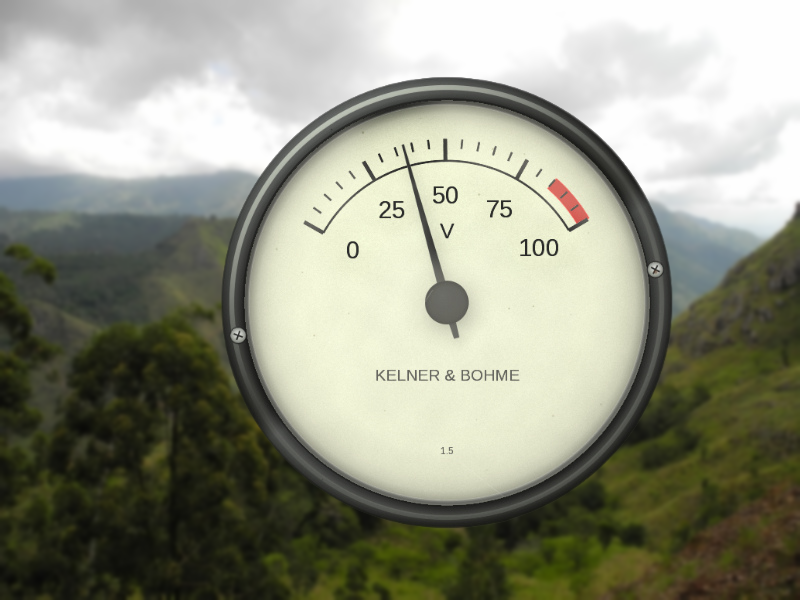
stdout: 37.5 (V)
